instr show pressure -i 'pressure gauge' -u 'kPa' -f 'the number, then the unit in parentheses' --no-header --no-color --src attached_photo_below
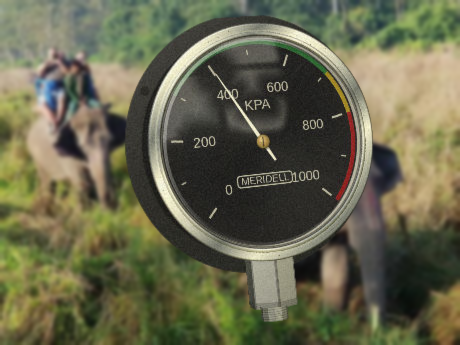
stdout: 400 (kPa)
